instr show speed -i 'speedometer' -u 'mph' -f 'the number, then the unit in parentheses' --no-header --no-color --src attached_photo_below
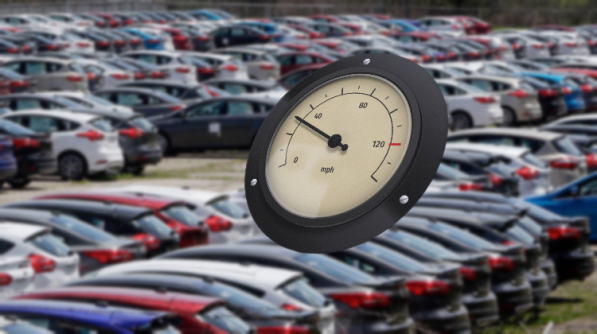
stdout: 30 (mph)
